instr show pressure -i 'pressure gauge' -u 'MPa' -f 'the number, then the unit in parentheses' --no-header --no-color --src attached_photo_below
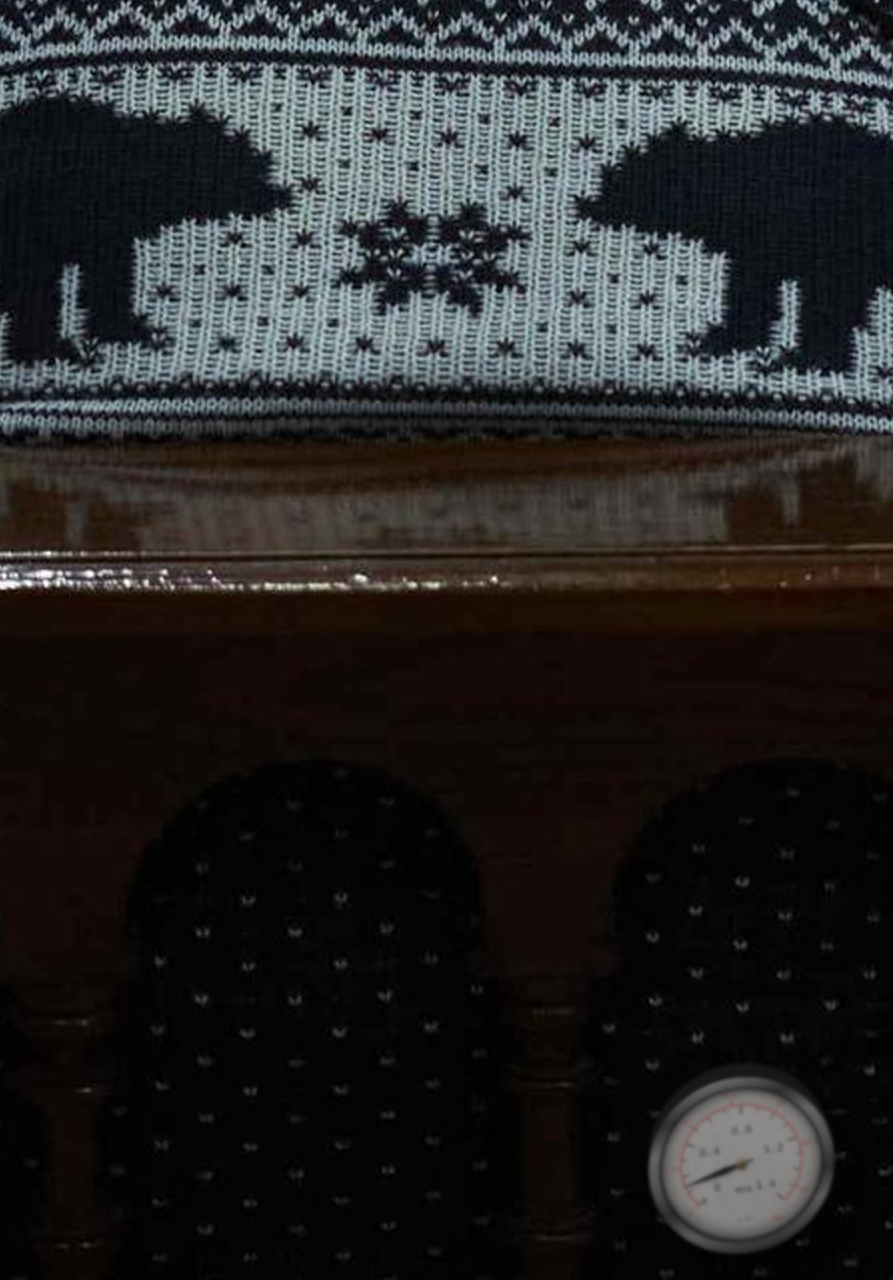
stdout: 0.15 (MPa)
